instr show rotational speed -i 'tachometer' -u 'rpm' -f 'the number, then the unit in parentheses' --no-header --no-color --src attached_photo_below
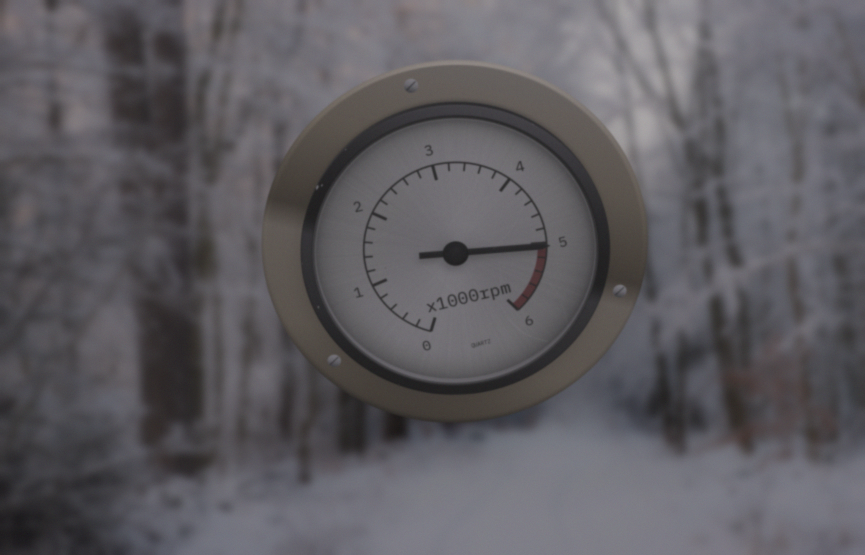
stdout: 5000 (rpm)
